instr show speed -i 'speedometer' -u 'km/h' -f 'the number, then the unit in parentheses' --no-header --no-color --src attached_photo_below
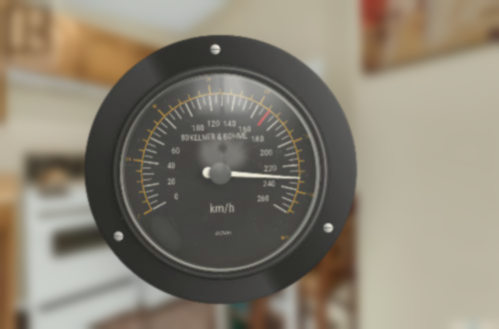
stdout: 230 (km/h)
